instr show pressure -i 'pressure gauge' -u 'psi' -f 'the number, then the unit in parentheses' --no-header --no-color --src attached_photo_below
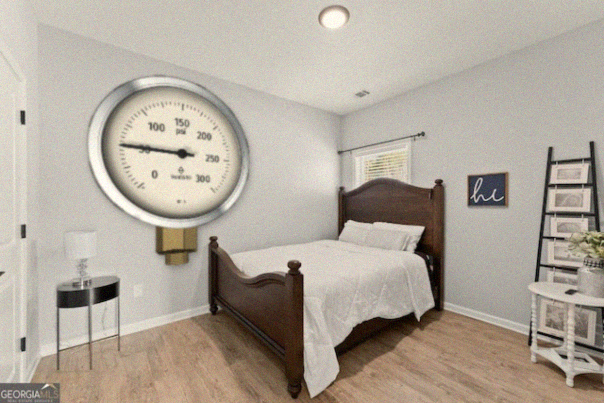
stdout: 50 (psi)
